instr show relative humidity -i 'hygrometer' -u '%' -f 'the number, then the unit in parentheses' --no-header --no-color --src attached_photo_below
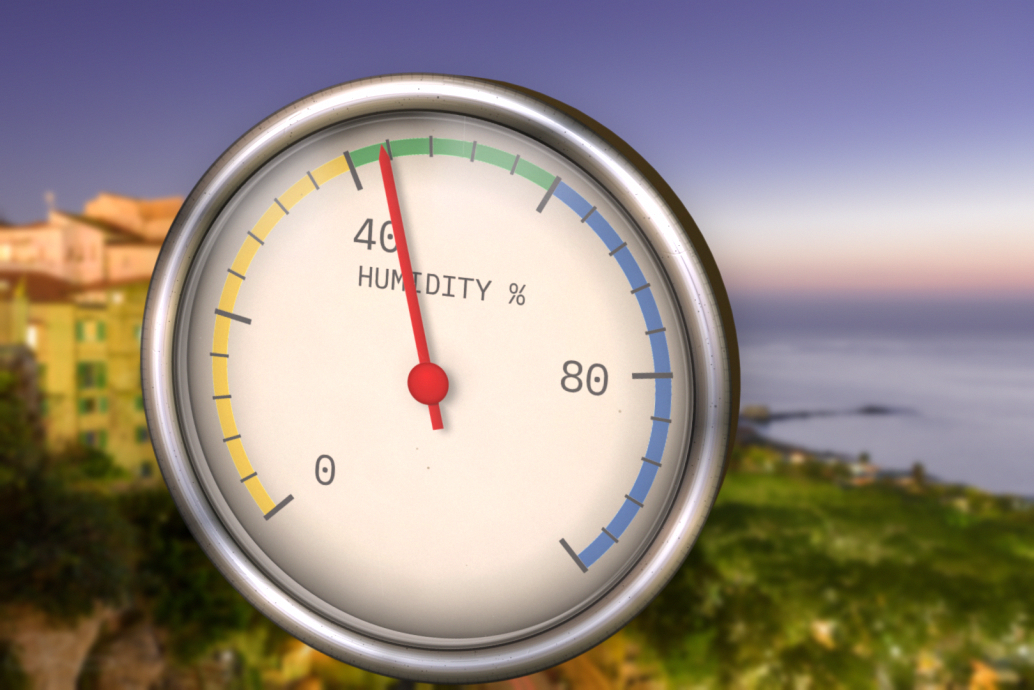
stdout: 44 (%)
